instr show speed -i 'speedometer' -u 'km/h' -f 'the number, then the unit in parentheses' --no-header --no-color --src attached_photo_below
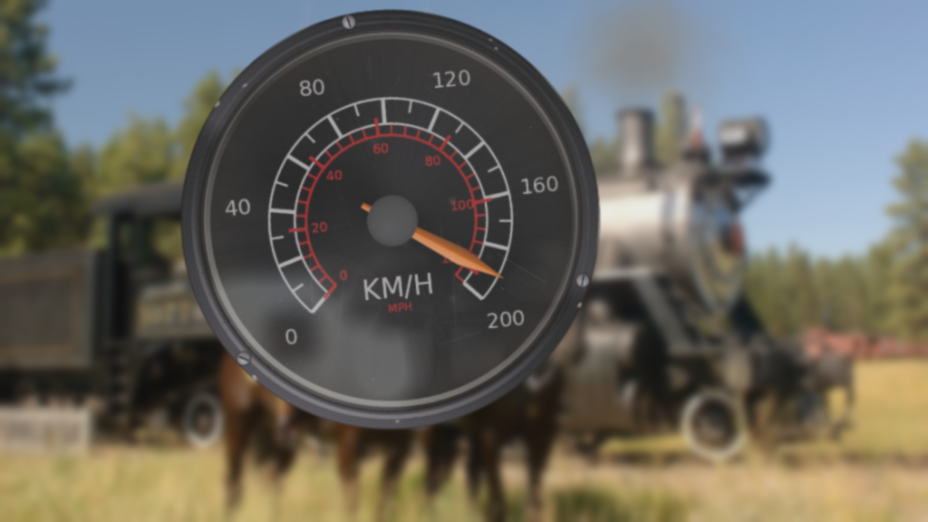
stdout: 190 (km/h)
